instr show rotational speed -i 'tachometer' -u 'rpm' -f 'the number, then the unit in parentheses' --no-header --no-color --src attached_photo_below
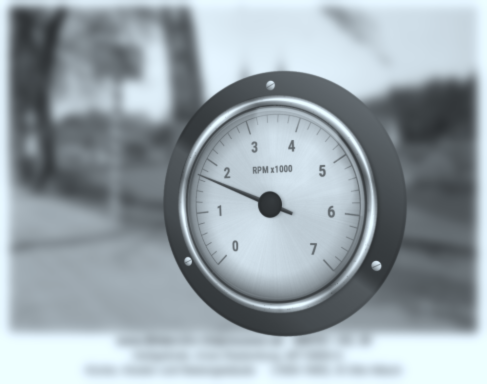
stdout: 1700 (rpm)
